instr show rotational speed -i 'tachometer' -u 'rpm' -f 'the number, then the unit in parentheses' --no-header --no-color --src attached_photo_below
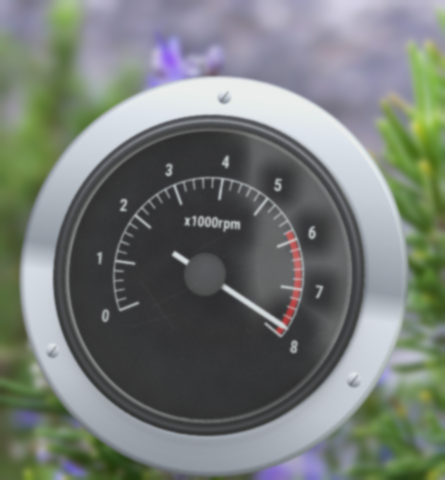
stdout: 7800 (rpm)
